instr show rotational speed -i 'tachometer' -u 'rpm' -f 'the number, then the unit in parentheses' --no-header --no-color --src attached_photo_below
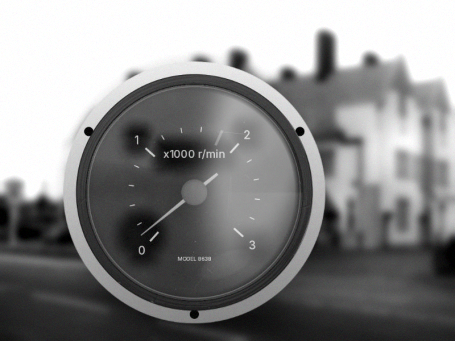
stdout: 100 (rpm)
